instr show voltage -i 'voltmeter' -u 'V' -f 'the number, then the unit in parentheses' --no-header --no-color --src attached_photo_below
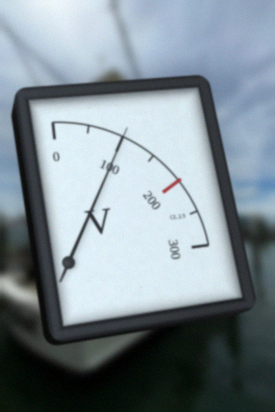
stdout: 100 (V)
